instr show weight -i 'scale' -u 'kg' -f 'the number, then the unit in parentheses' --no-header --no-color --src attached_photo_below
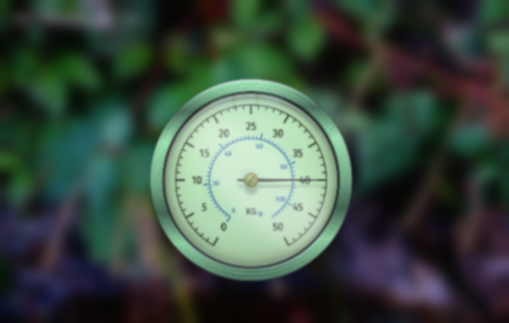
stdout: 40 (kg)
